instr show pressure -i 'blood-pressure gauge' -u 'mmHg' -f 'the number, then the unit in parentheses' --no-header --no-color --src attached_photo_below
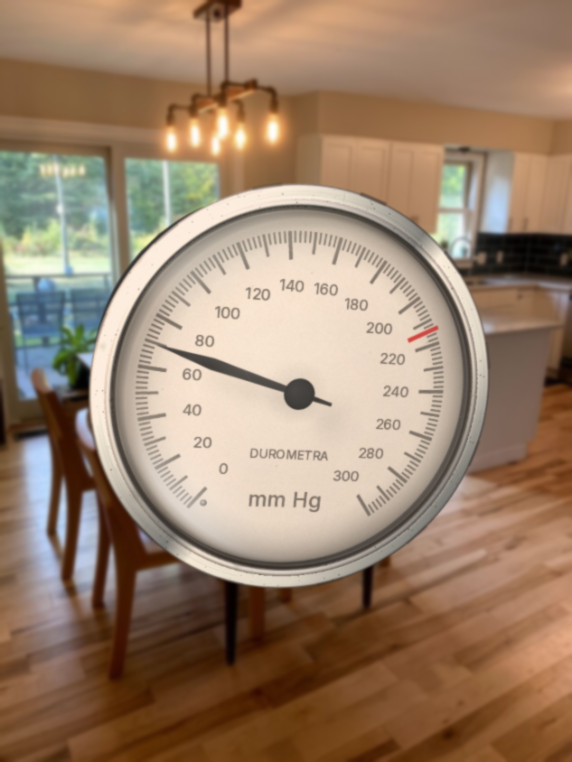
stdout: 70 (mmHg)
